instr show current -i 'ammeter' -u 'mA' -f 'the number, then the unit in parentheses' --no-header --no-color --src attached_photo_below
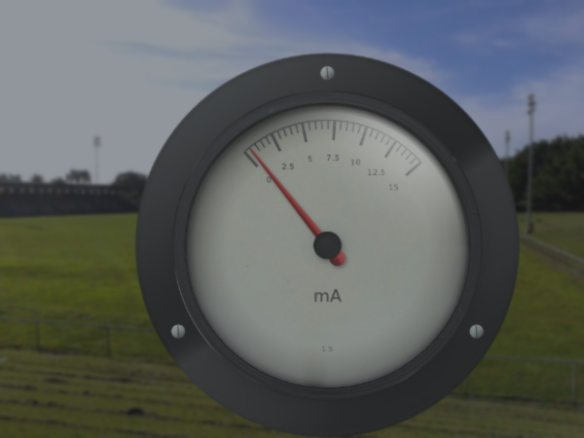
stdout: 0.5 (mA)
